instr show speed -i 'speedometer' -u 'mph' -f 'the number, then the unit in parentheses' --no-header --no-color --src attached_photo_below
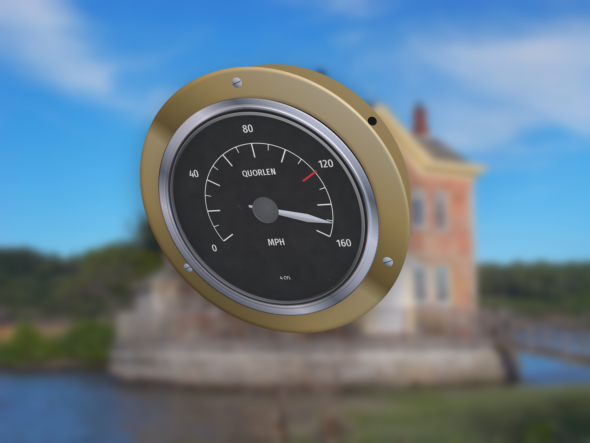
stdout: 150 (mph)
